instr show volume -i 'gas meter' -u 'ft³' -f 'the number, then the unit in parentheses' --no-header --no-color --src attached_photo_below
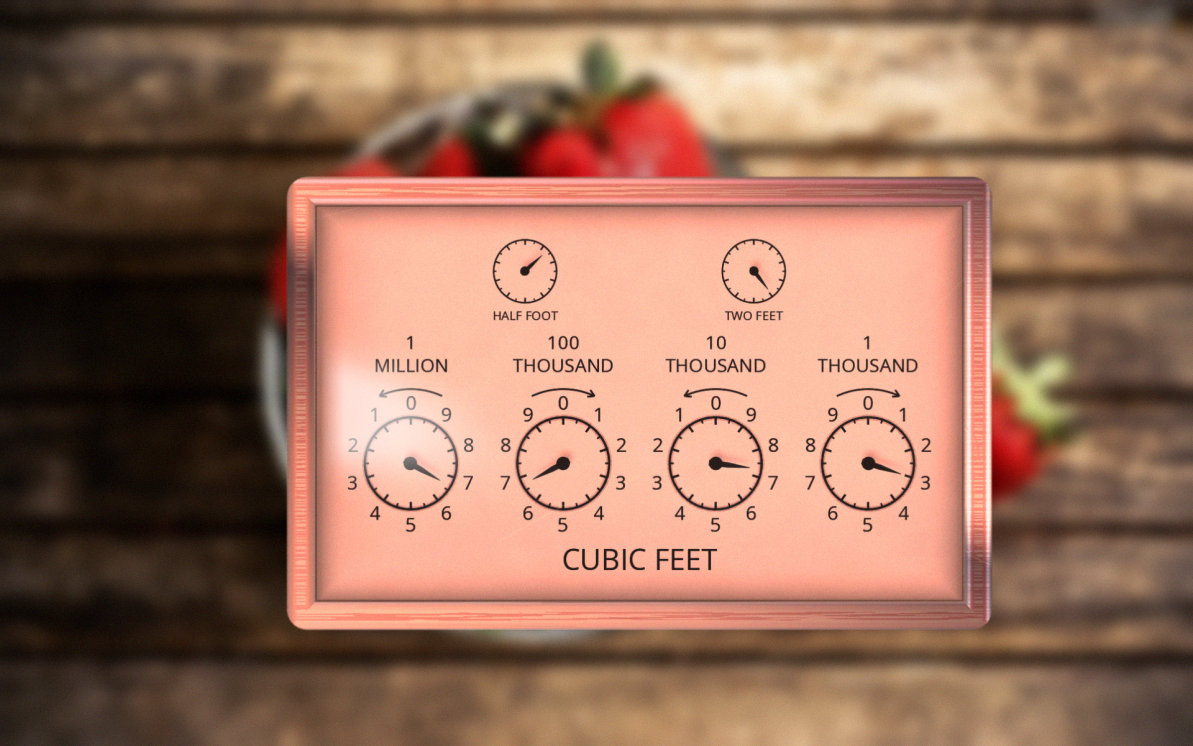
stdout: 667300 (ft³)
